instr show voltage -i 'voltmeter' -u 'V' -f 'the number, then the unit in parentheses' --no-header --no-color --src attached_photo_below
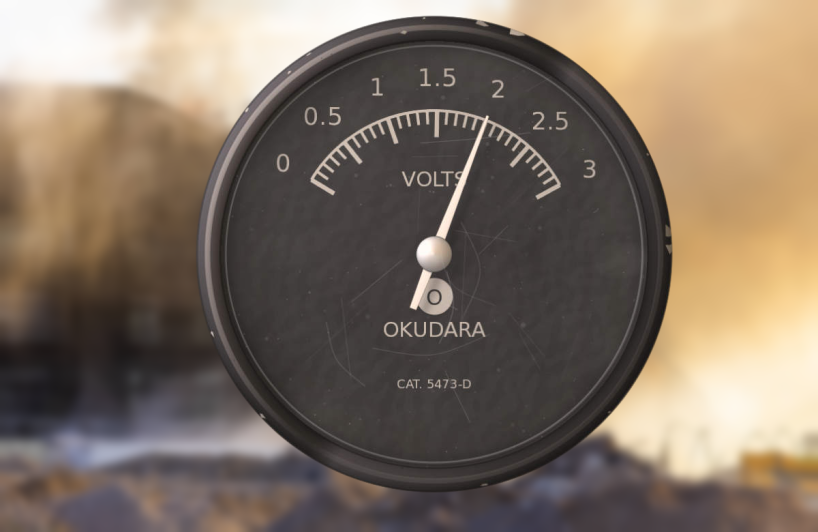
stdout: 2 (V)
